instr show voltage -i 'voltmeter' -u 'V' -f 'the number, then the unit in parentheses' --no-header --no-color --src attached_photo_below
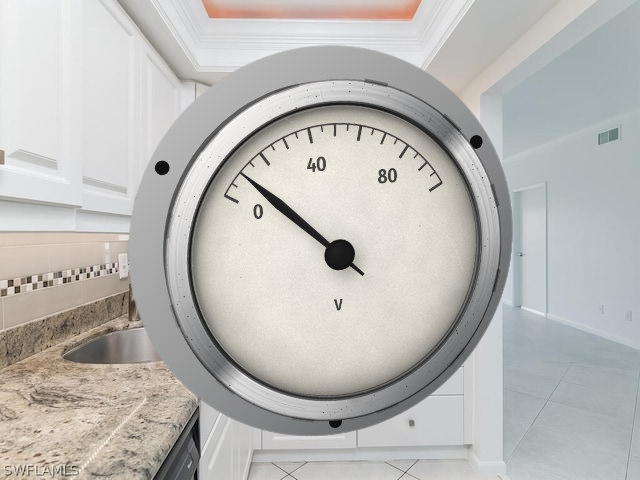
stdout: 10 (V)
